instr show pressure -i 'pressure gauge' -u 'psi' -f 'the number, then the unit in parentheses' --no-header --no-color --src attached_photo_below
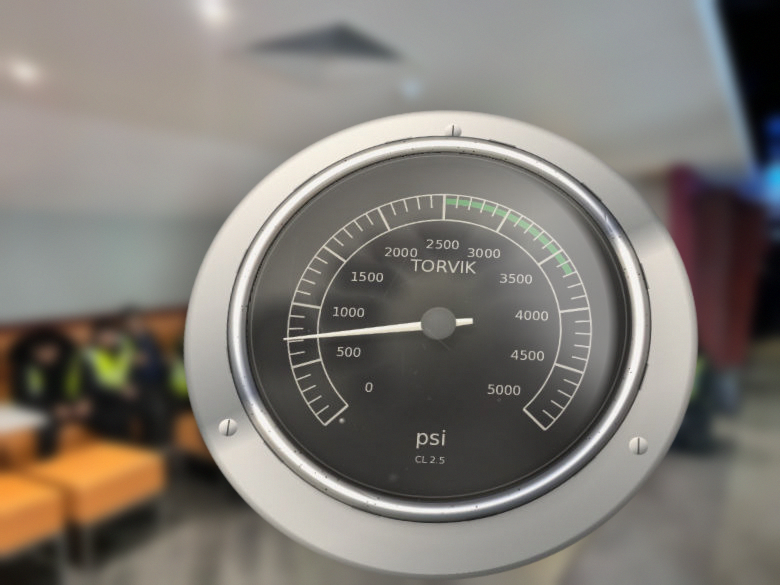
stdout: 700 (psi)
